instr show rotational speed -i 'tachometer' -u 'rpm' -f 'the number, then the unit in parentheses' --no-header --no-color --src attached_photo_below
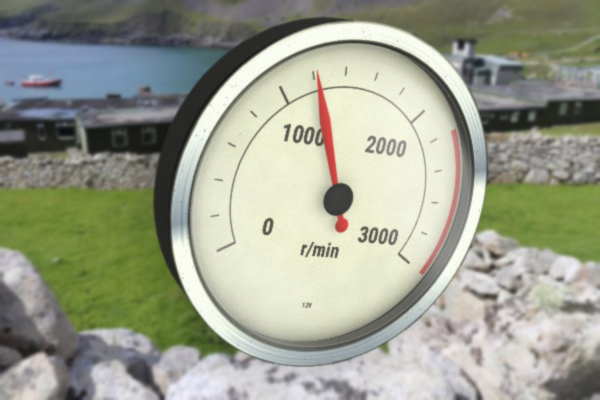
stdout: 1200 (rpm)
